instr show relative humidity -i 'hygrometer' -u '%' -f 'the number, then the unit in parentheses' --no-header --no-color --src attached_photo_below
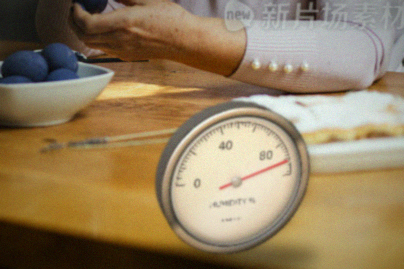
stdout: 90 (%)
